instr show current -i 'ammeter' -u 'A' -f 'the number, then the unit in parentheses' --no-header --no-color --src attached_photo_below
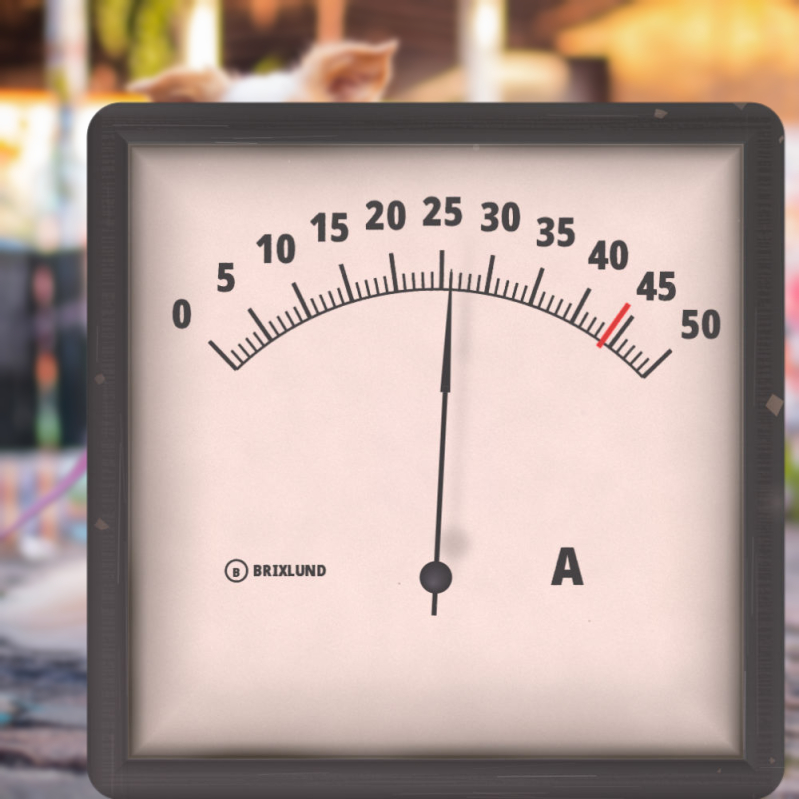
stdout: 26 (A)
